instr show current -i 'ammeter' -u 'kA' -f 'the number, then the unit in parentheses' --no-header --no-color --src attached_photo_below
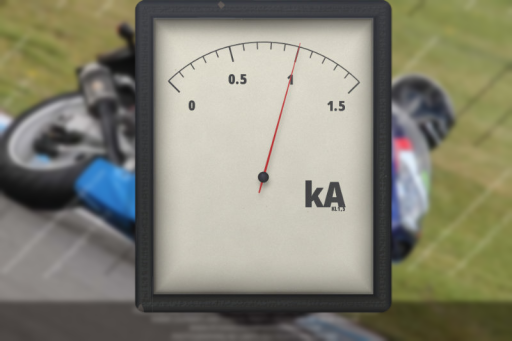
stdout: 1 (kA)
